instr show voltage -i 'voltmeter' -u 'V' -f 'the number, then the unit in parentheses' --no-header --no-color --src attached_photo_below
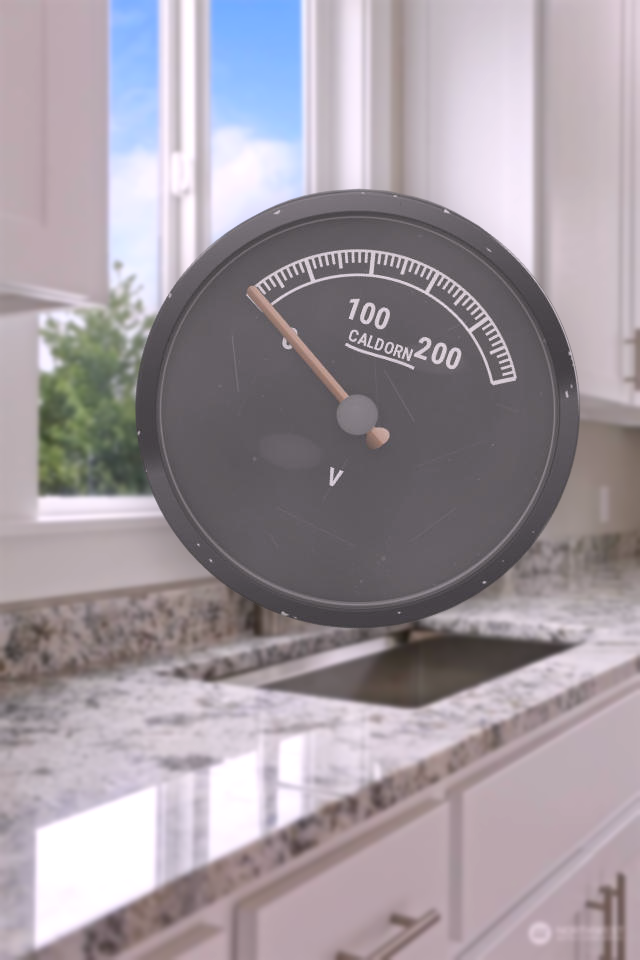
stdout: 5 (V)
